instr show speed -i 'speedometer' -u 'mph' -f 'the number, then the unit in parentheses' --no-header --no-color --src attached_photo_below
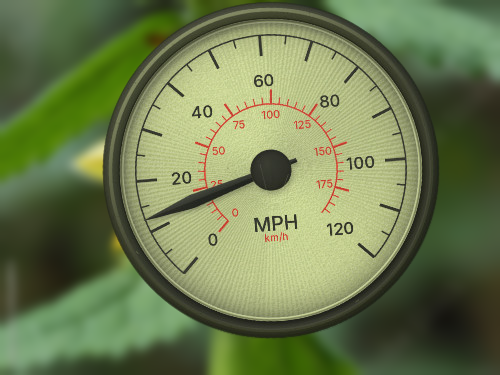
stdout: 12.5 (mph)
